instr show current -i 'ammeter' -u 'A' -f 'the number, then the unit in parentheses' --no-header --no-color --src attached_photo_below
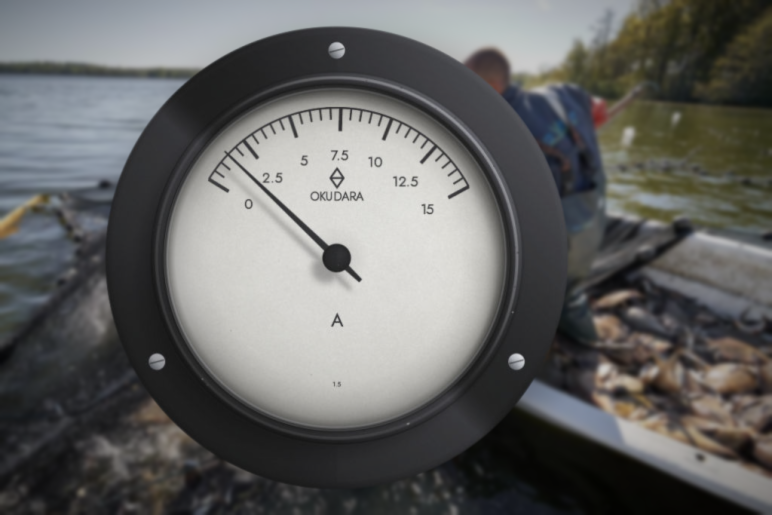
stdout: 1.5 (A)
